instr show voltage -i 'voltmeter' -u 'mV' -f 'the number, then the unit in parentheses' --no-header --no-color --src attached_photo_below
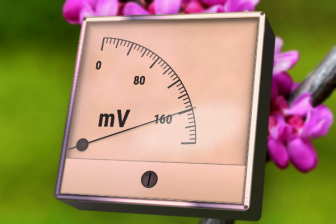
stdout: 160 (mV)
